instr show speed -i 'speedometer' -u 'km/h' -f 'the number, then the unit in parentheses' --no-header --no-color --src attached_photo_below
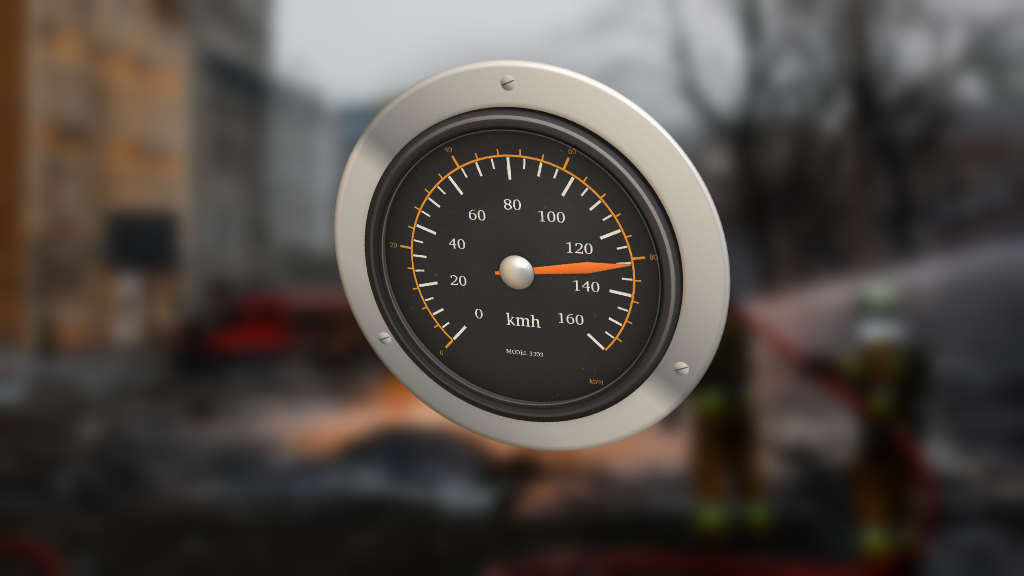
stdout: 130 (km/h)
